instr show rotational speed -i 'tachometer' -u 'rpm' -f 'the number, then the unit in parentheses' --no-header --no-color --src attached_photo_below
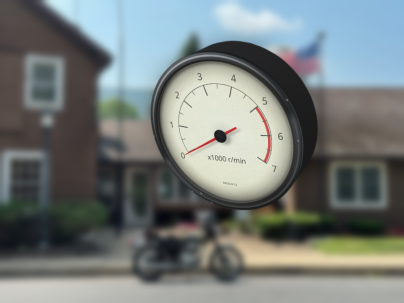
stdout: 0 (rpm)
